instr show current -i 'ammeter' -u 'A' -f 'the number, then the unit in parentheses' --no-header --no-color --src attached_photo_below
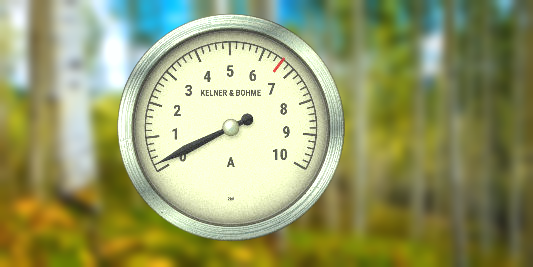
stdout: 0.2 (A)
